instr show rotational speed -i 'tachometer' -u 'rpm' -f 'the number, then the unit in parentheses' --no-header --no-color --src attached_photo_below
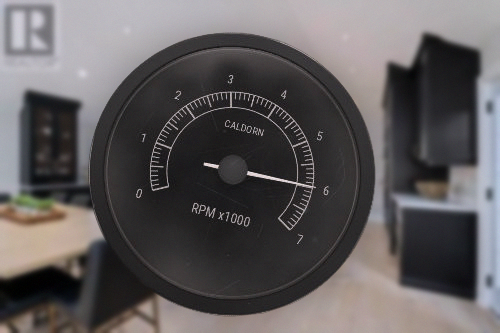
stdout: 6000 (rpm)
